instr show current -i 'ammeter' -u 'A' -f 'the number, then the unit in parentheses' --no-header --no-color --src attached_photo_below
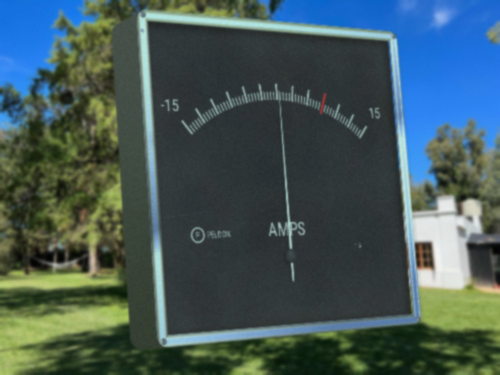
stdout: 0 (A)
